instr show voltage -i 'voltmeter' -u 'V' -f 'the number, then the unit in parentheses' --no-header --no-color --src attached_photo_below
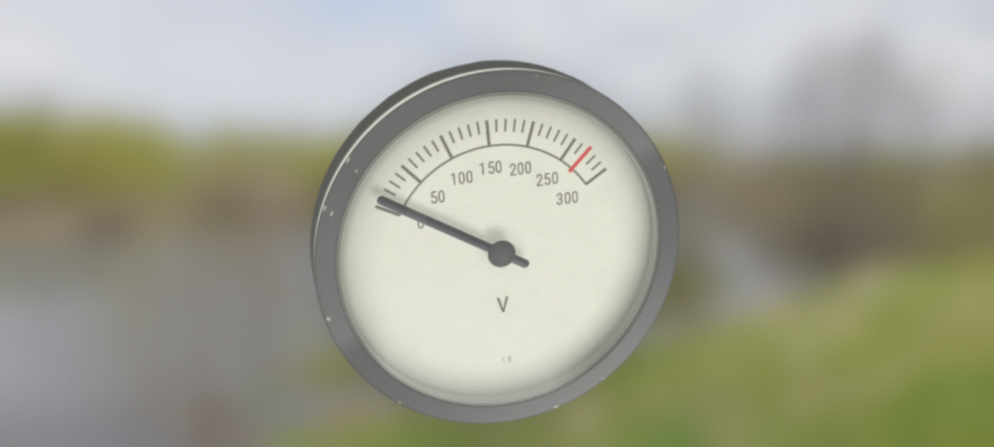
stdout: 10 (V)
